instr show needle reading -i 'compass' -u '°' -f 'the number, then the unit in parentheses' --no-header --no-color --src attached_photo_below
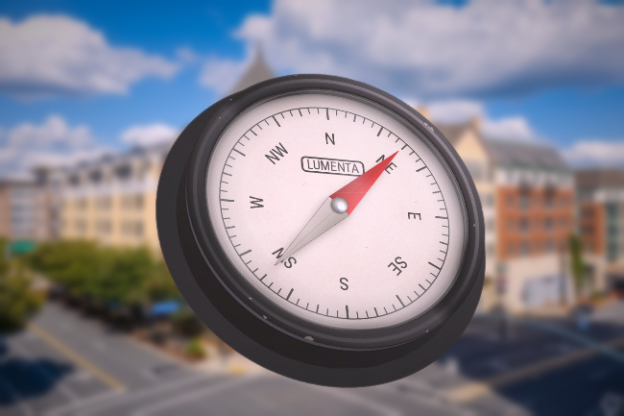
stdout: 45 (°)
